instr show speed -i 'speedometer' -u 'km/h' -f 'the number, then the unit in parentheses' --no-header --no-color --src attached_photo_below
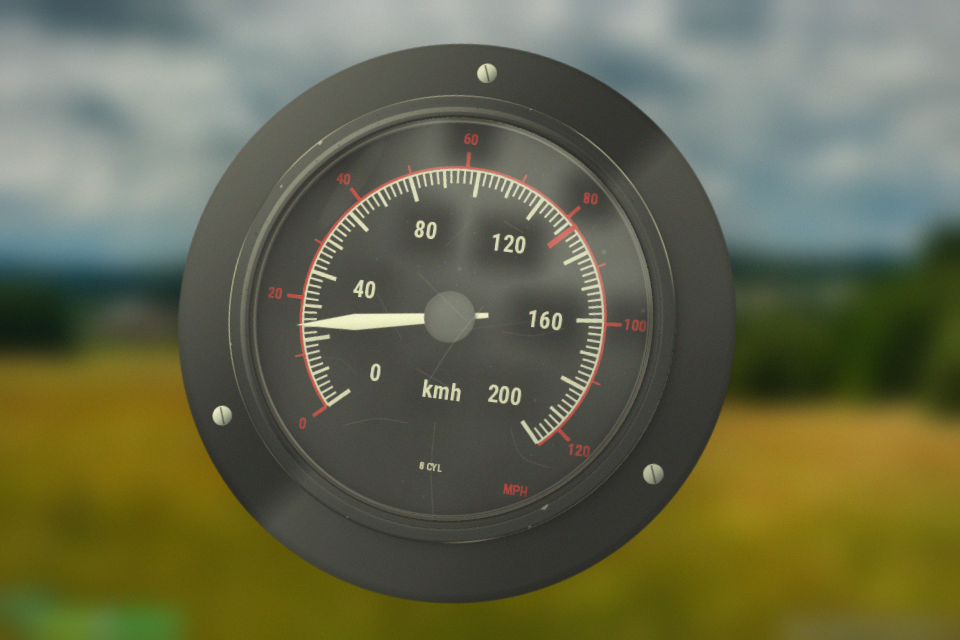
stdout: 24 (km/h)
